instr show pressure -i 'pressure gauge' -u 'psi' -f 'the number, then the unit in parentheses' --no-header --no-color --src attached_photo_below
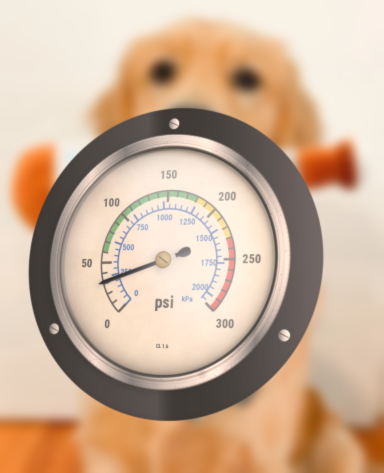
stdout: 30 (psi)
